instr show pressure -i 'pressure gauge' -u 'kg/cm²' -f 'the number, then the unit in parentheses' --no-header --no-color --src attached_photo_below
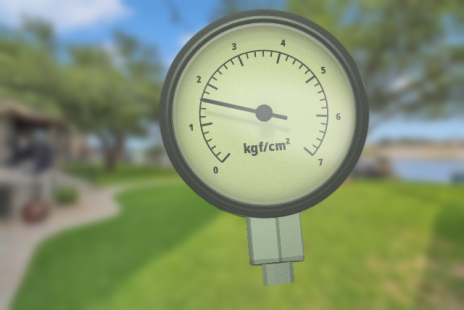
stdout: 1.6 (kg/cm²)
